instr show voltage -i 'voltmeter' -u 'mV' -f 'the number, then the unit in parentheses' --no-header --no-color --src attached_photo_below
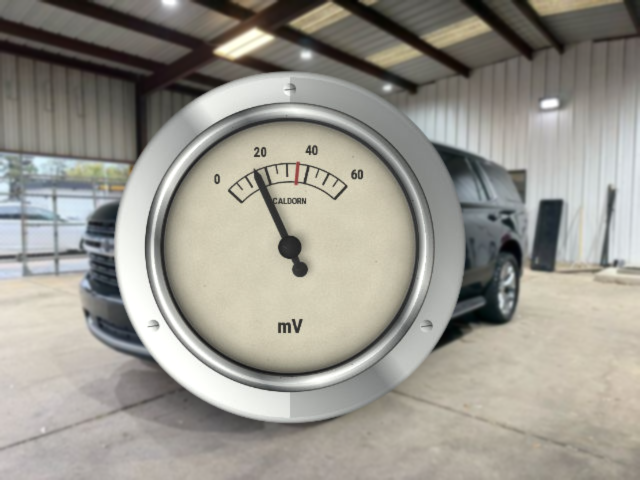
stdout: 15 (mV)
